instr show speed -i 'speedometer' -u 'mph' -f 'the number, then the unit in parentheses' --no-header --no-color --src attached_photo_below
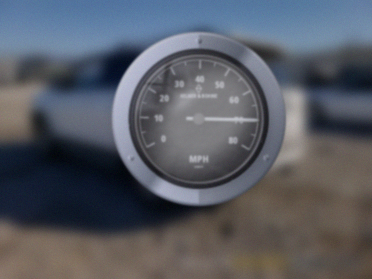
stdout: 70 (mph)
